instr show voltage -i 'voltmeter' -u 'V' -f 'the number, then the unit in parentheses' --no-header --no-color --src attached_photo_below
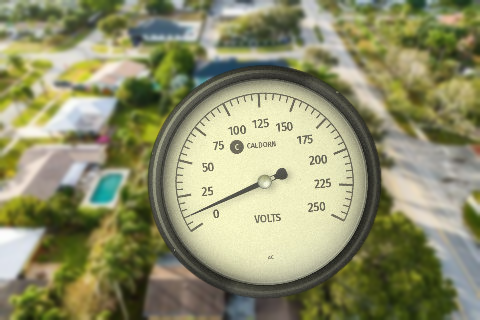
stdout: 10 (V)
